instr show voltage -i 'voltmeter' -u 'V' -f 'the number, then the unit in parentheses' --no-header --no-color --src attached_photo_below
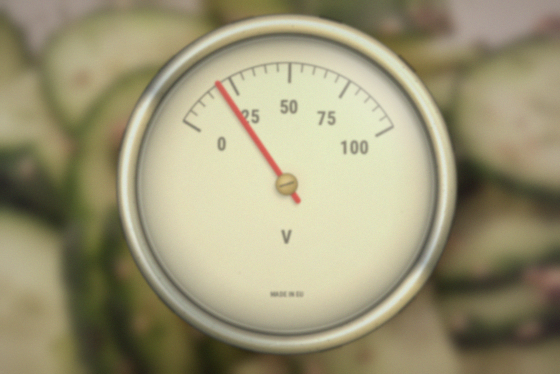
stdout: 20 (V)
